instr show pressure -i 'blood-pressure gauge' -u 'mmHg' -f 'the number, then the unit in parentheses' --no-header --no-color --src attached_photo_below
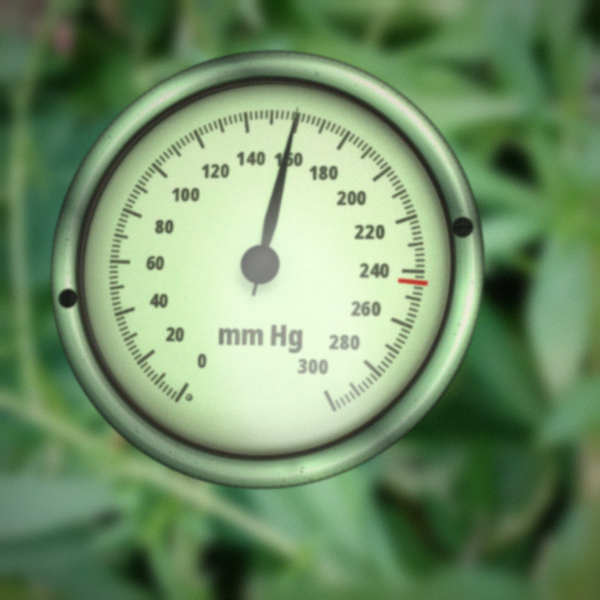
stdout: 160 (mmHg)
